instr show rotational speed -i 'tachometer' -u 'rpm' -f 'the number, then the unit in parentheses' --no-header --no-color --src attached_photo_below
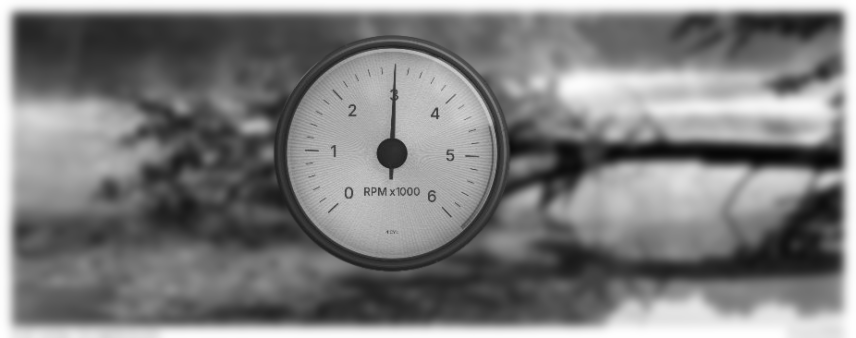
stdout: 3000 (rpm)
